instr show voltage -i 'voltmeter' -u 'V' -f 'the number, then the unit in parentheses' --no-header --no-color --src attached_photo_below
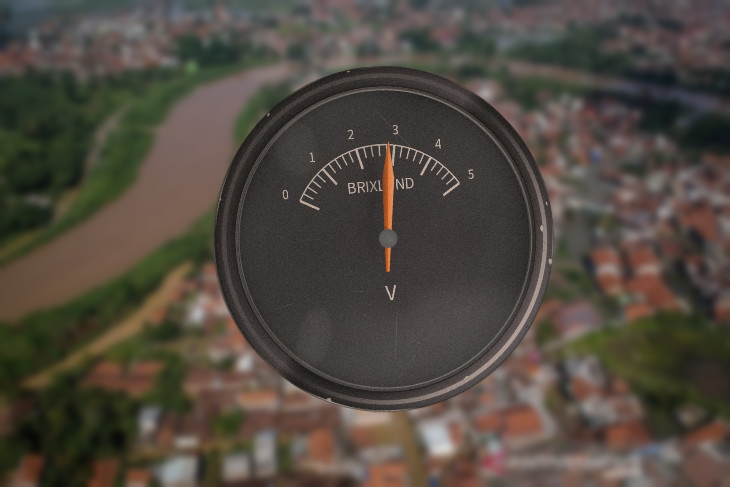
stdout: 2.8 (V)
